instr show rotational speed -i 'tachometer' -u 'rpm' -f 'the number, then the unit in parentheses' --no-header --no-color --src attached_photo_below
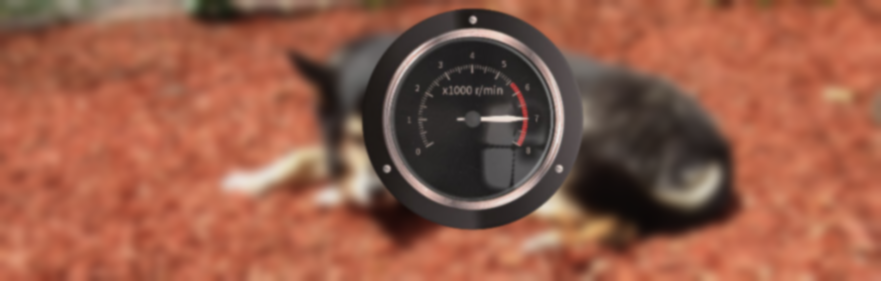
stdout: 7000 (rpm)
